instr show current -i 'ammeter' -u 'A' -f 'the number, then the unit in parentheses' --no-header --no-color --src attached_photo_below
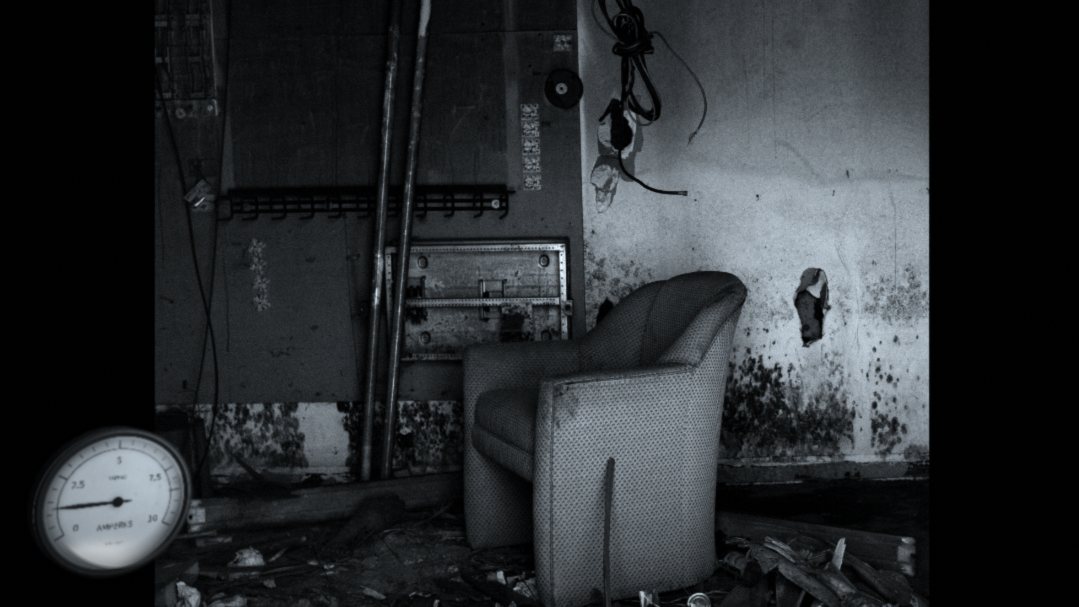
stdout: 1.25 (A)
